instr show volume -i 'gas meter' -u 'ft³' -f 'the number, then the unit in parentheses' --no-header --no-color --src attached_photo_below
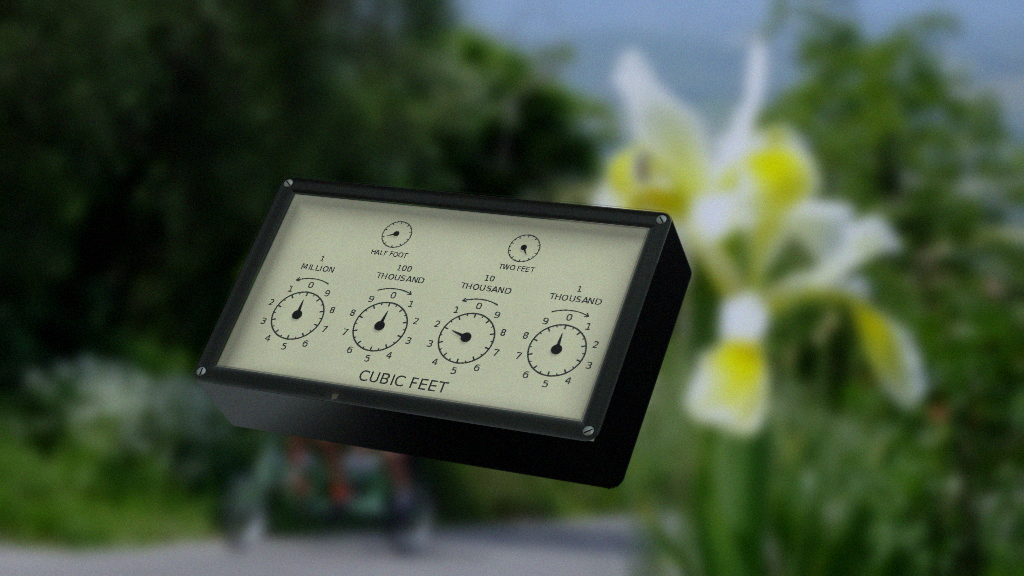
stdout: 2000 (ft³)
